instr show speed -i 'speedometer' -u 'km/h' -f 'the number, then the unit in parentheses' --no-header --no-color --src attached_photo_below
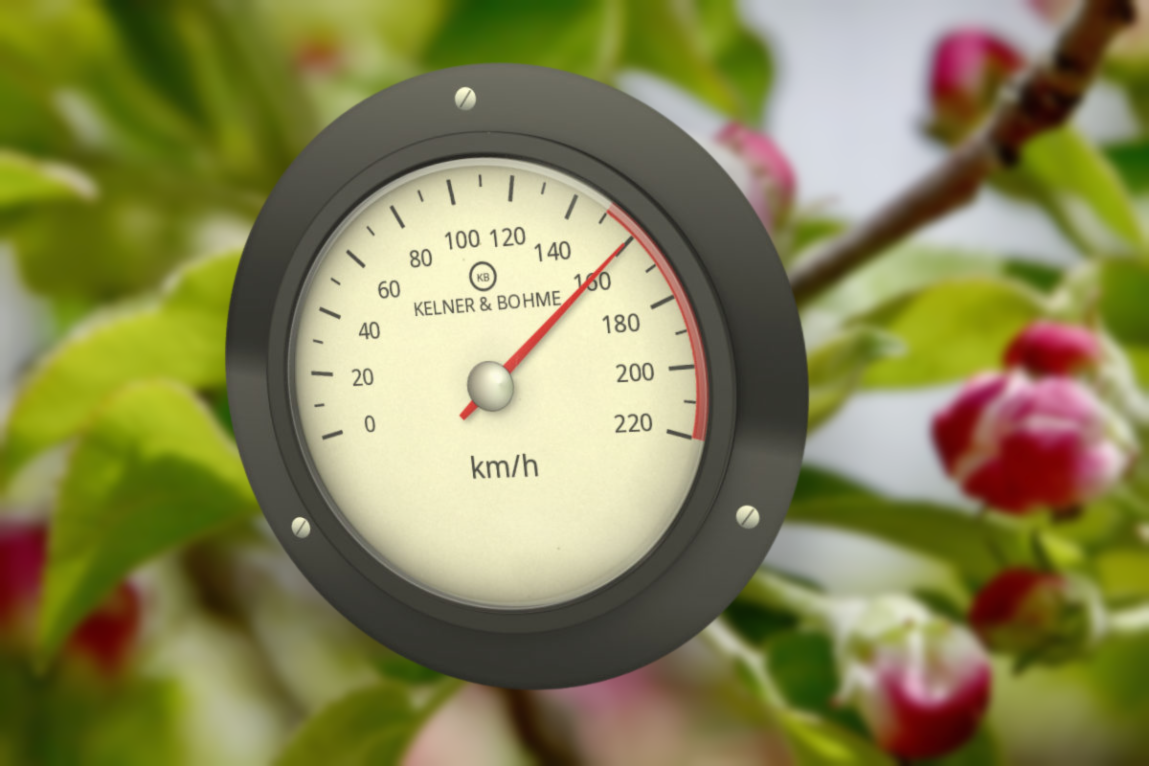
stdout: 160 (km/h)
